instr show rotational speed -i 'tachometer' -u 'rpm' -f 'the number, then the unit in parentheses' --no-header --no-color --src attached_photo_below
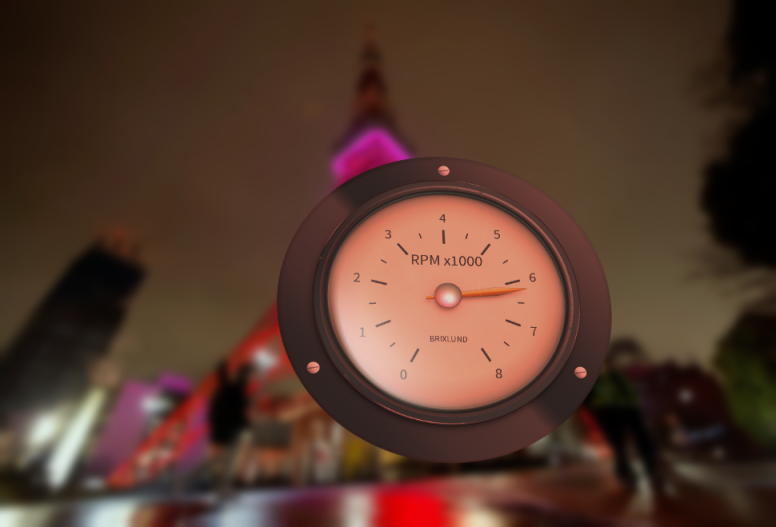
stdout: 6250 (rpm)
